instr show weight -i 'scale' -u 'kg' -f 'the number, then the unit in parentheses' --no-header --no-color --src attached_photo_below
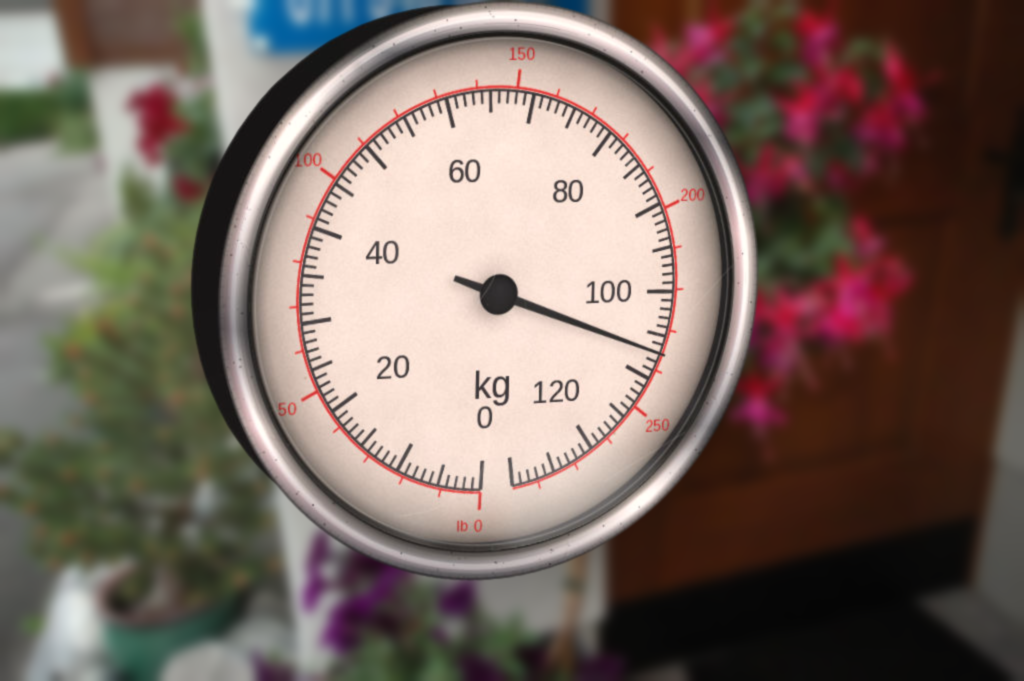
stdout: 107 (kg)
